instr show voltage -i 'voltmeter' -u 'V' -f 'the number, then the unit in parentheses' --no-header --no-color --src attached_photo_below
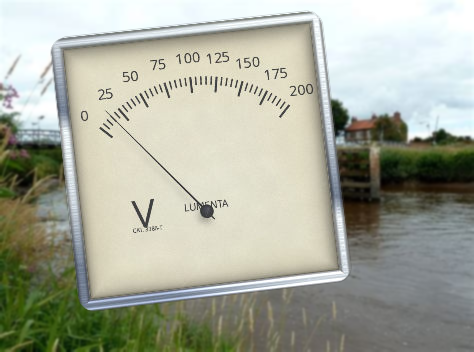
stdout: 15 (V)
